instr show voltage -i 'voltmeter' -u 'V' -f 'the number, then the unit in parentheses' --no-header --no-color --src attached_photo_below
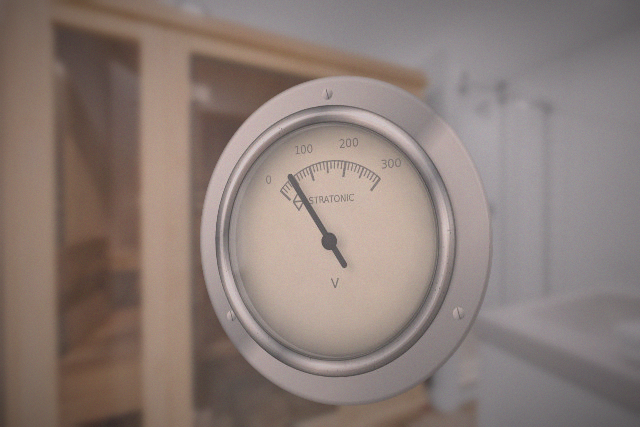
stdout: 50 (V)
